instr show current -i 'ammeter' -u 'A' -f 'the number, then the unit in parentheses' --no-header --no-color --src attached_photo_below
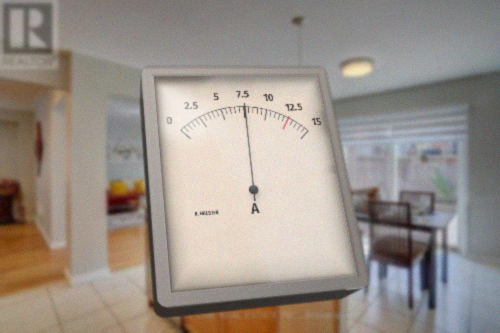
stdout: 7.5 (A)
